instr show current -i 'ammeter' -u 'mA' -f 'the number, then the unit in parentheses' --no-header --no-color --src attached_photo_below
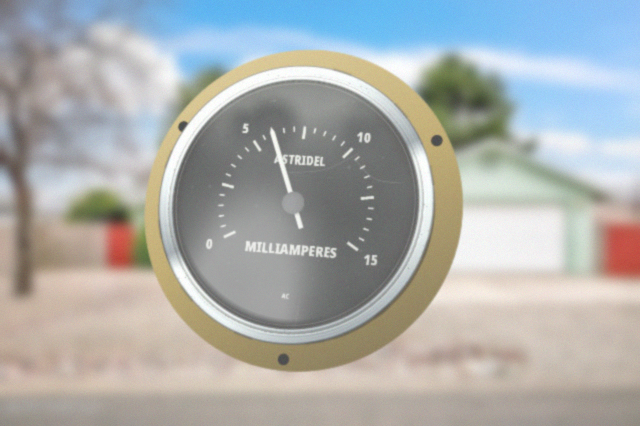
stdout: 6 (mA)
